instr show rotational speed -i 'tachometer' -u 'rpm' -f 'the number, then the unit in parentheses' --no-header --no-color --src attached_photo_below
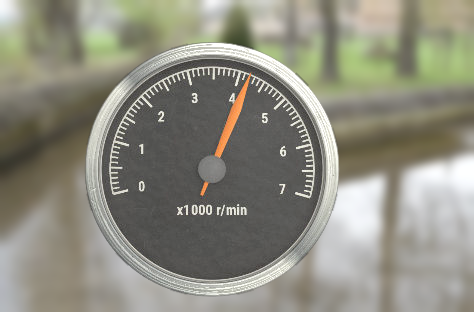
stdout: 4200 (rpm)
